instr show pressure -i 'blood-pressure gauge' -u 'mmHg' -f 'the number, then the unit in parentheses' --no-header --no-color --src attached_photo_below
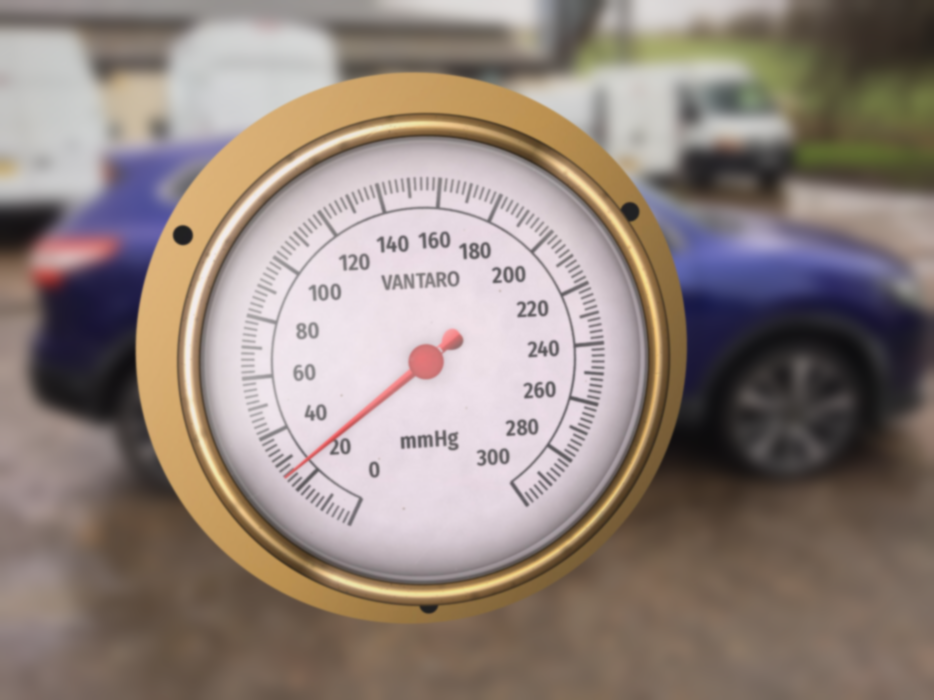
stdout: 26 (mmHg)
